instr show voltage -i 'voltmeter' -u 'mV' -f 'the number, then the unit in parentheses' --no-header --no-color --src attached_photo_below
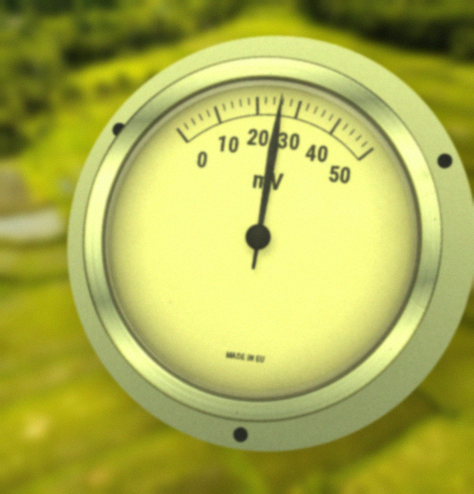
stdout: 26 (mV)
